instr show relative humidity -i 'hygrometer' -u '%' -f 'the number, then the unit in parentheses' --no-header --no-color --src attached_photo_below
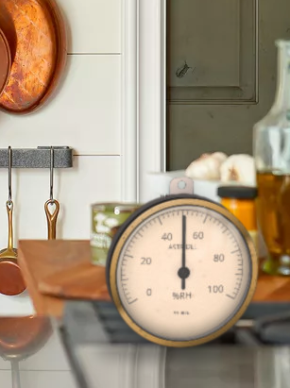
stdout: 50 (%)
